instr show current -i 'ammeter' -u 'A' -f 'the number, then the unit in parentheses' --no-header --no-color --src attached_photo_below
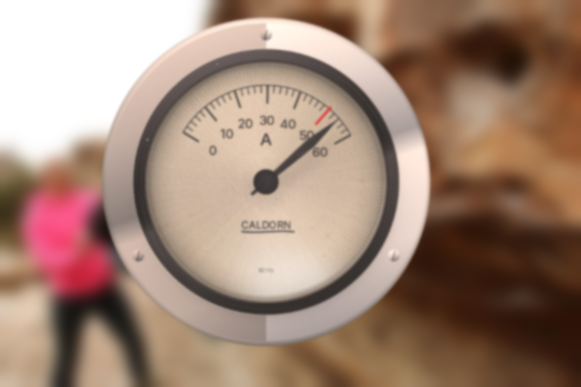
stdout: 54 (A)
